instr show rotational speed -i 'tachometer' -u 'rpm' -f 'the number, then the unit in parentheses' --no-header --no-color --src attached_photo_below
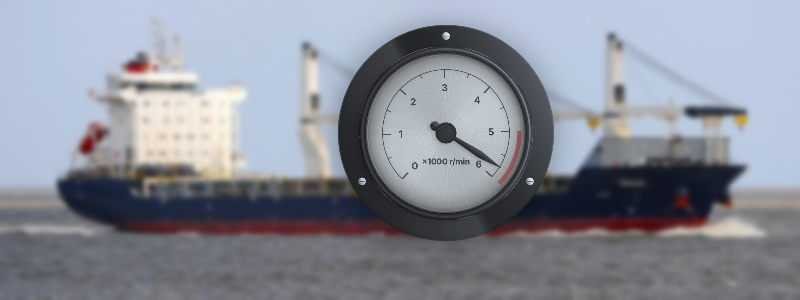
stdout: 5750 (rpm)
